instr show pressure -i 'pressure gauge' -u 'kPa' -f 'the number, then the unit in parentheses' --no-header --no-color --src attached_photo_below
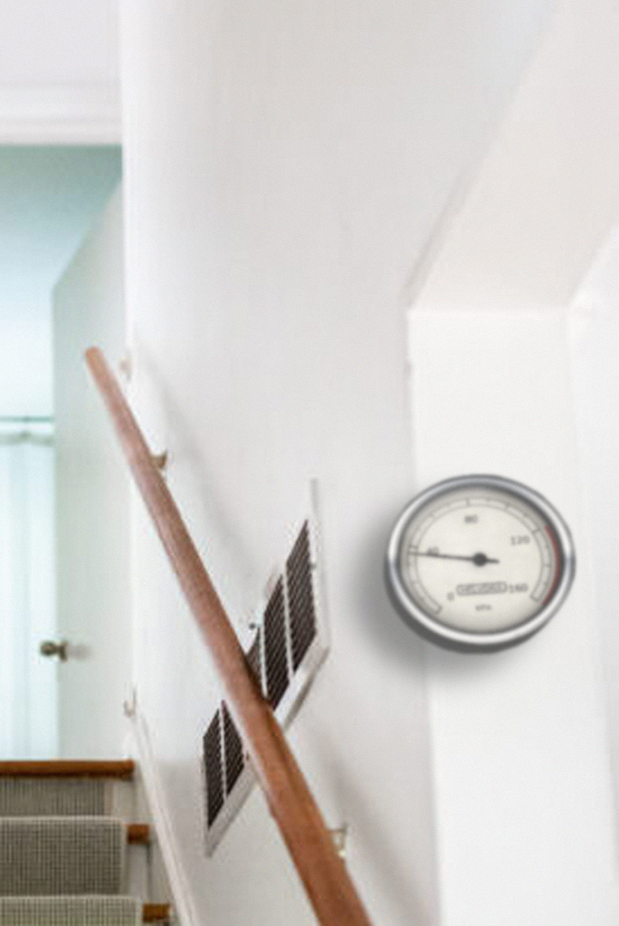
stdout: 35 (kPa)
